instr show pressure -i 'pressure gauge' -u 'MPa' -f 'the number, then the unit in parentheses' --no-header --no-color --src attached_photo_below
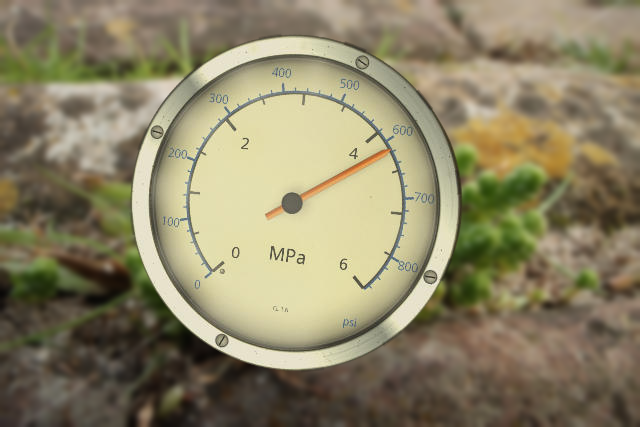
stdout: 4.25 (MPa)
